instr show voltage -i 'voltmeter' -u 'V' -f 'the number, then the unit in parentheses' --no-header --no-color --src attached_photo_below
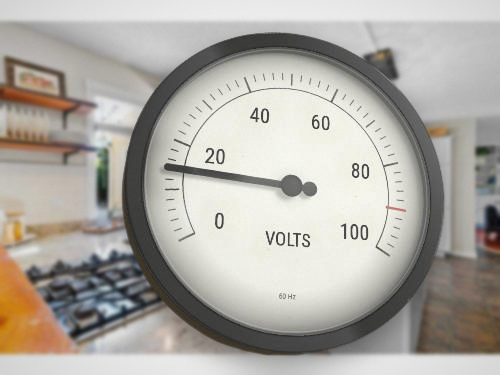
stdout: 14 (V)
